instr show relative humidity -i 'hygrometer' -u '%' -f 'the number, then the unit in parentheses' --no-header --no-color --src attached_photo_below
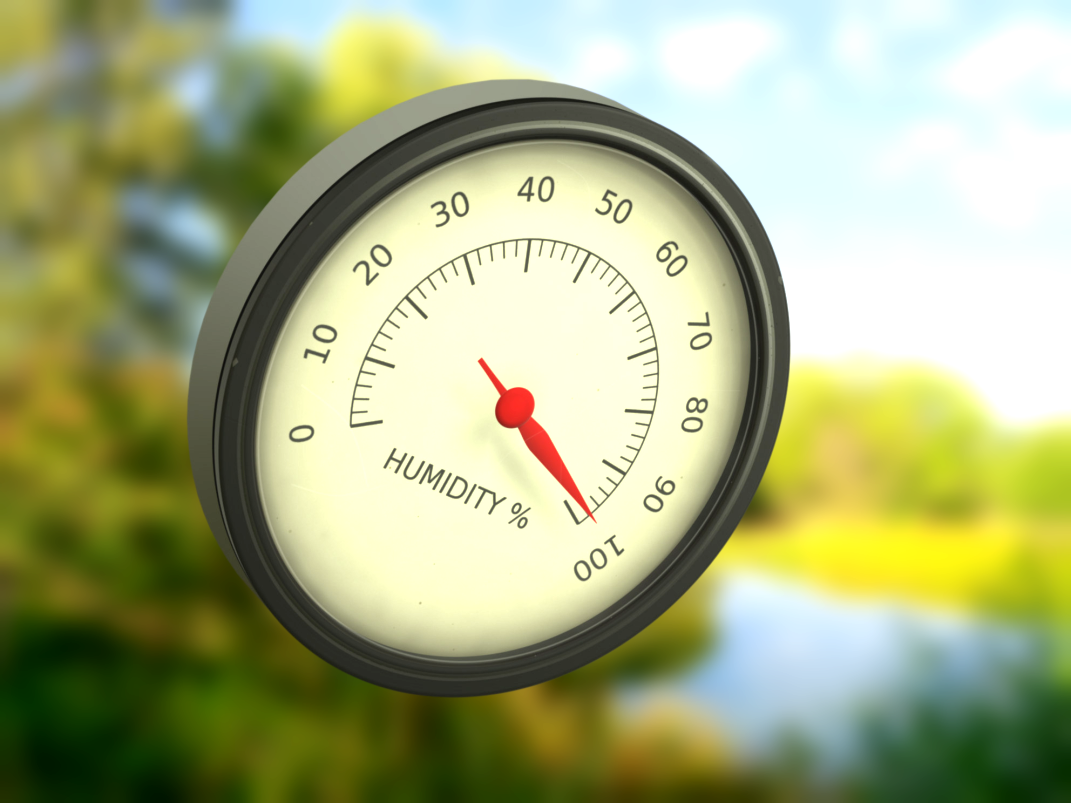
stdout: 98 (%)
